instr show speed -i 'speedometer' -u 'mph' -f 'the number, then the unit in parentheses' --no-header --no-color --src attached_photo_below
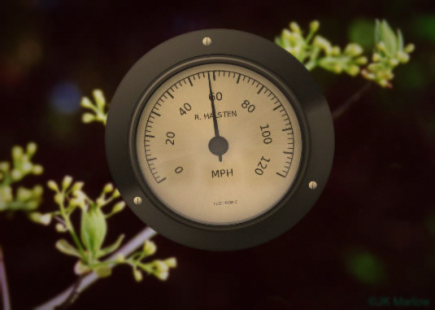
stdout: 58 (mph)
